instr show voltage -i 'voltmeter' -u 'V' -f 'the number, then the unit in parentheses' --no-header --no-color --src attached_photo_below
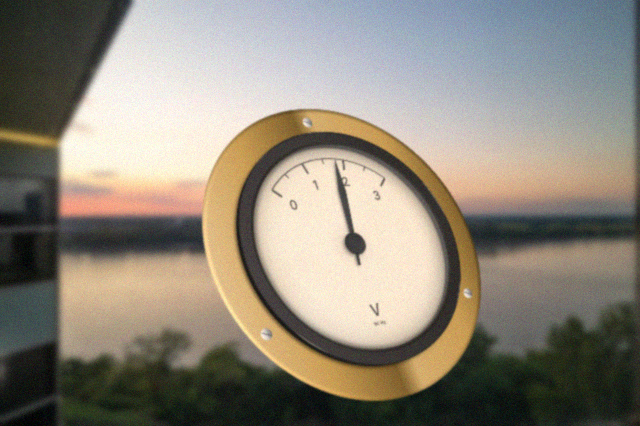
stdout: 1.75 (V)
